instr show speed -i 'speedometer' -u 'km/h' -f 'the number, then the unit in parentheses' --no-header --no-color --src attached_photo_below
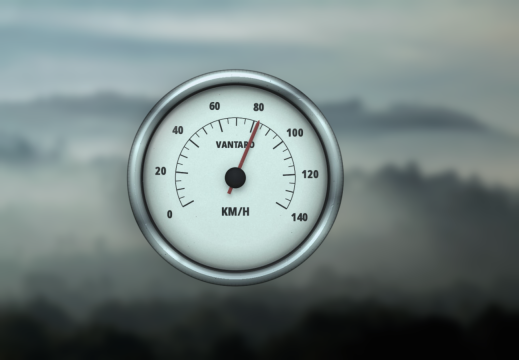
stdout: 82.5 (km/h)
